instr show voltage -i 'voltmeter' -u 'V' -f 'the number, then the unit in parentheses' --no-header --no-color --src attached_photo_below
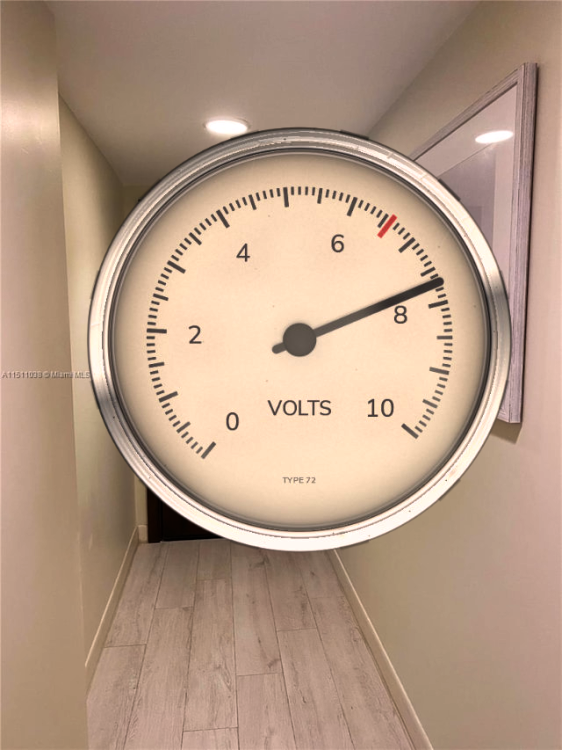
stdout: 7.7 (V)
